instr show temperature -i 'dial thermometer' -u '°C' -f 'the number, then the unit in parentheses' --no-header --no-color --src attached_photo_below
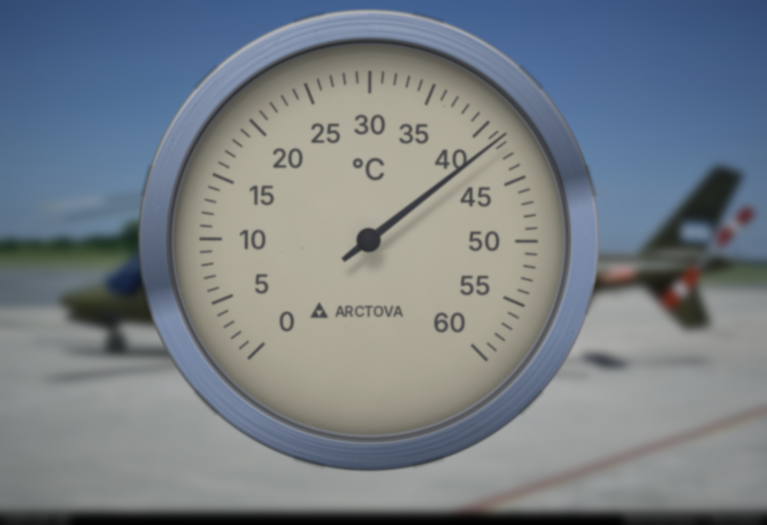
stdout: 41.5 (°C)
